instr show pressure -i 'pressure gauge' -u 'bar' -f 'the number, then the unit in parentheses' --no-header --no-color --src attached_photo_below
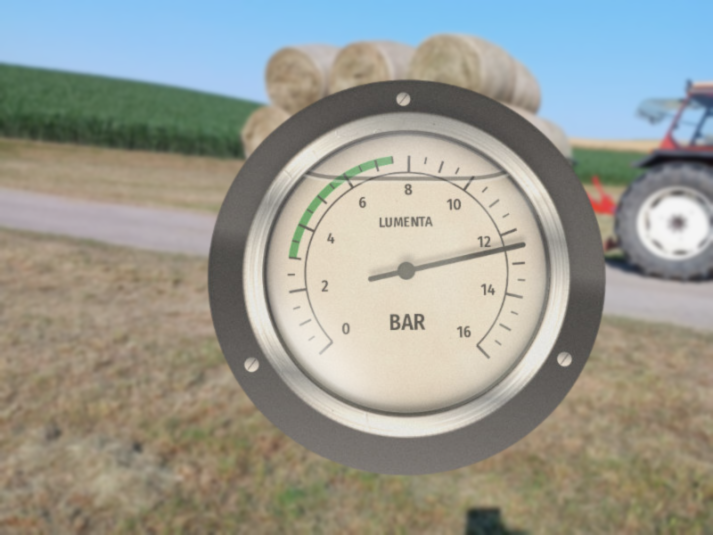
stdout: 12.5 (bar)
